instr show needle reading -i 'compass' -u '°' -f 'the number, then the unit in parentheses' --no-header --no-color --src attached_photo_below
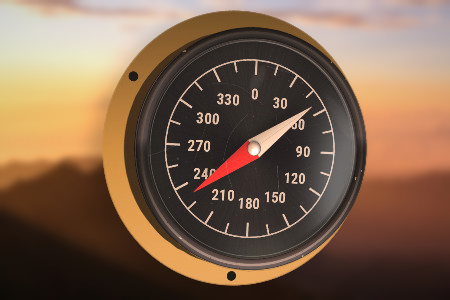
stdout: 232.5 (°)
